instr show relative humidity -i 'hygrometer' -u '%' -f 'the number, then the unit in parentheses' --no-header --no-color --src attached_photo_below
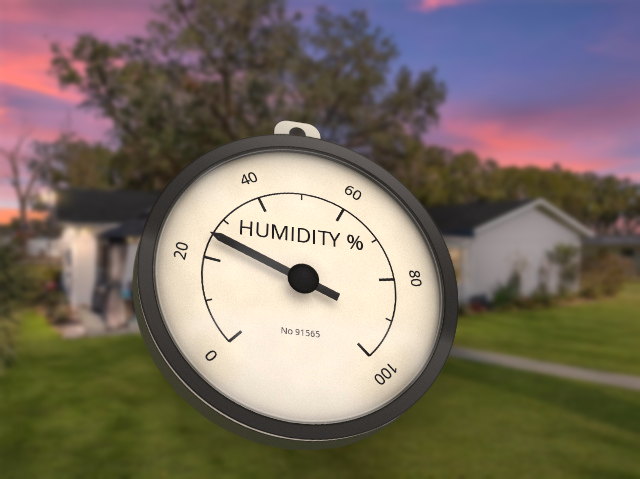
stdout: 25 (%)
